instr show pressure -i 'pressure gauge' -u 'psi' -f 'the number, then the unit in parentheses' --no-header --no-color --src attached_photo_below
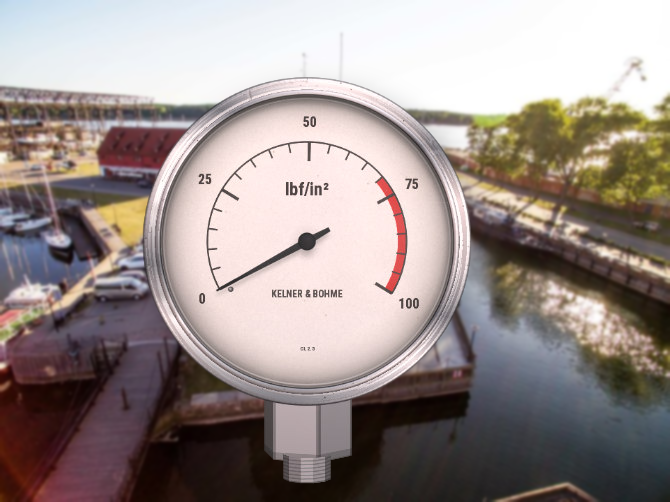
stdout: 0 (psi)
